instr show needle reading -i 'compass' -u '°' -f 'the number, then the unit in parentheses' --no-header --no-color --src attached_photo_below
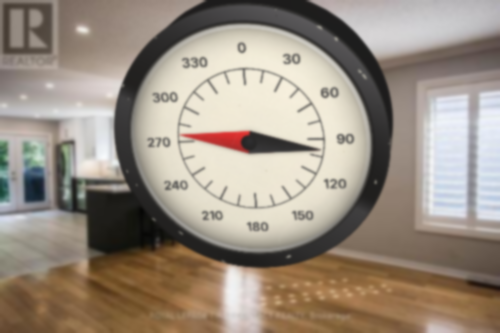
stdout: 277.5 (°)
